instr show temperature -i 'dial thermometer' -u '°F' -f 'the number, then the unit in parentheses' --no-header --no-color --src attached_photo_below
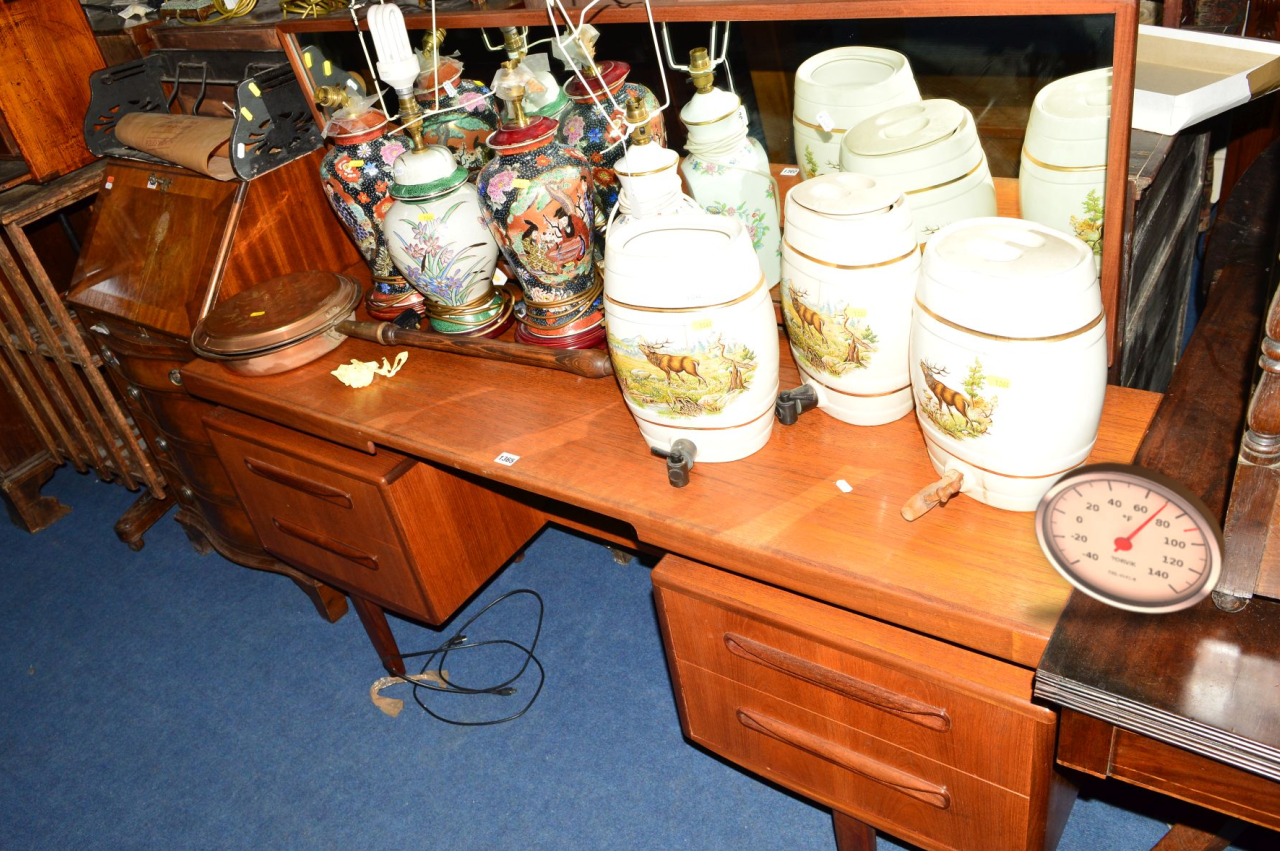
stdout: 70 (°F)
